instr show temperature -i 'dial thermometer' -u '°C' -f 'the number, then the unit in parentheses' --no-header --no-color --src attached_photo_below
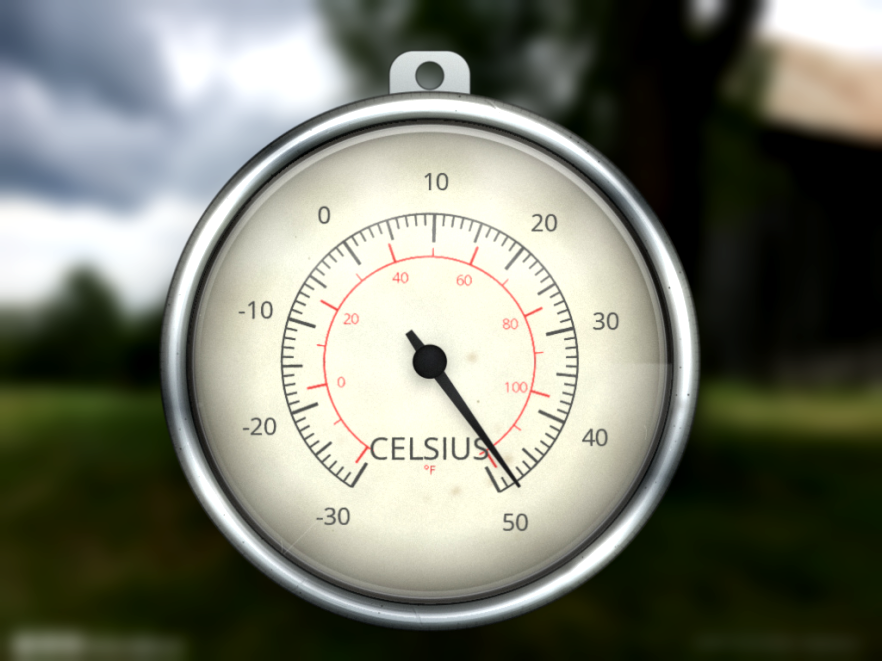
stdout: 48 (°C)
